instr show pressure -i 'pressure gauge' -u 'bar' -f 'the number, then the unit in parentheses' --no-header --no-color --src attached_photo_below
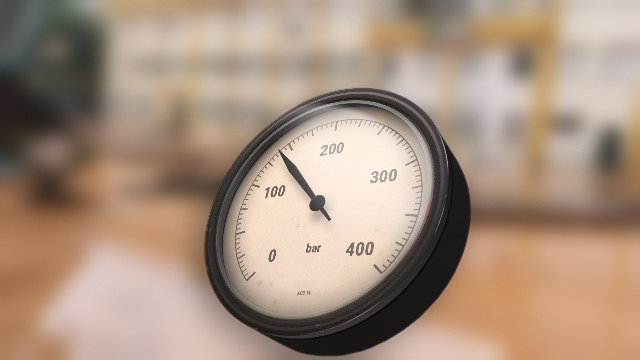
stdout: 140 (bar)
